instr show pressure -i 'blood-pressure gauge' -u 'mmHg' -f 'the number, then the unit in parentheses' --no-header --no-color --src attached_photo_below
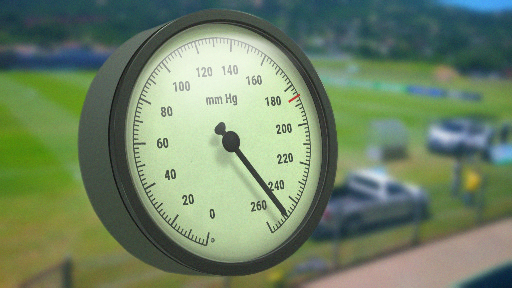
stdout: 250 (mmHg)
